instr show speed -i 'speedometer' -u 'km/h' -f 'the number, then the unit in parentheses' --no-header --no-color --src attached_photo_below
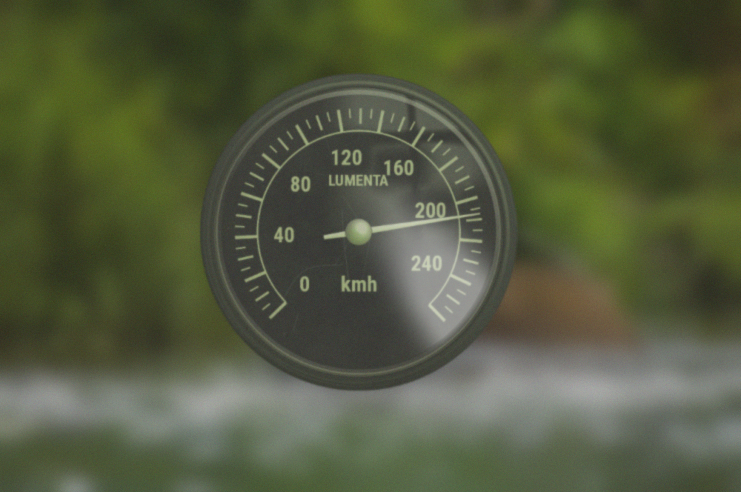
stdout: 207.5 (km/h)
